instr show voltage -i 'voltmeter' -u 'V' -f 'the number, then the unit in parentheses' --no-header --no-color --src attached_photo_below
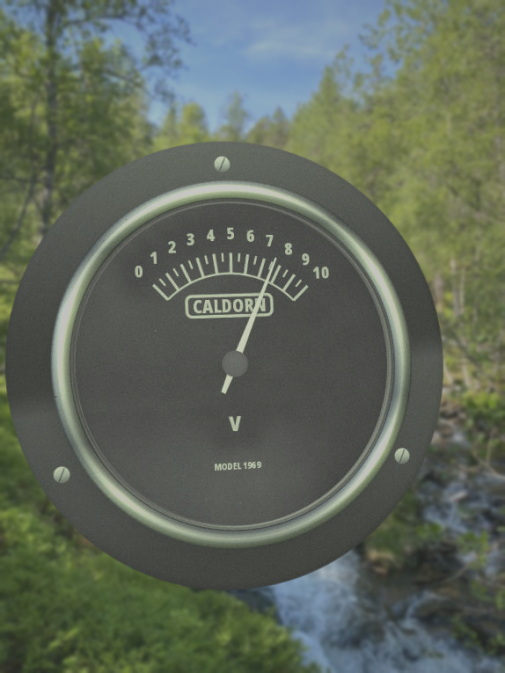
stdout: 7.5 (V)
